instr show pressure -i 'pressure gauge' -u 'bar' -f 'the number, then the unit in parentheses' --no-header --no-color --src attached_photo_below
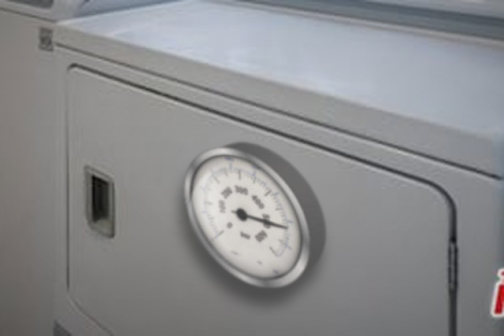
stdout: 500 (bar)
